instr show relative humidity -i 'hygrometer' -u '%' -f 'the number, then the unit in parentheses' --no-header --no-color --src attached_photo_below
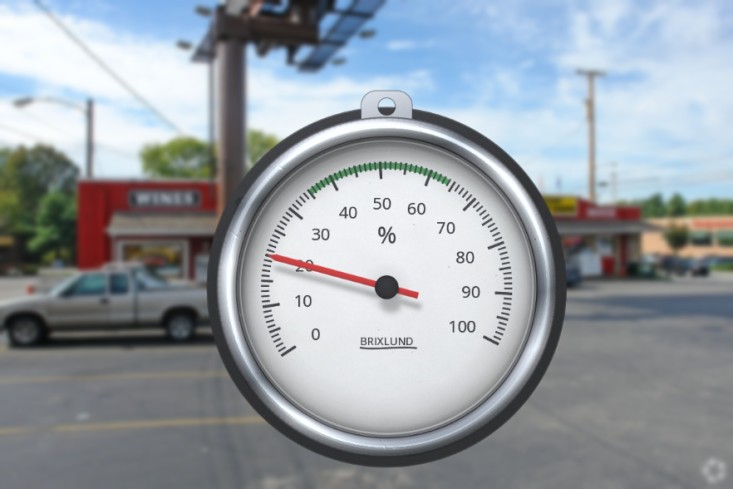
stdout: 20 (%)
